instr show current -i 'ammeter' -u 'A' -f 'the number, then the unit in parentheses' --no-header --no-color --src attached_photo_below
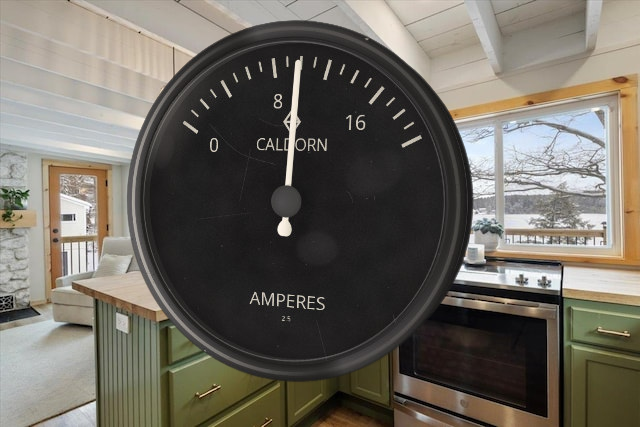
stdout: 10 (A)
